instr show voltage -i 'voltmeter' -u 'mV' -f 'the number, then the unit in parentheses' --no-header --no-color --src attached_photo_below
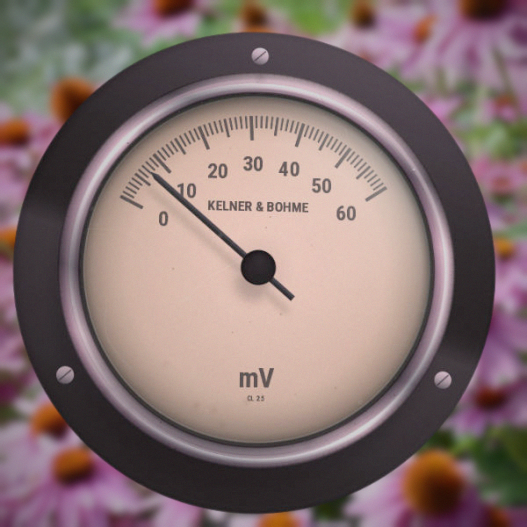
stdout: 7 (mV)
